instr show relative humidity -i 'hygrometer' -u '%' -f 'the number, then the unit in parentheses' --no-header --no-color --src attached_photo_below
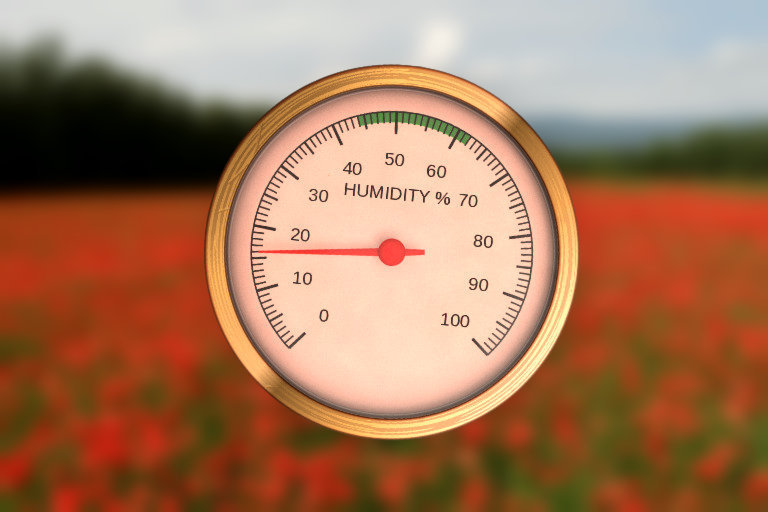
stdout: 16 (%)
